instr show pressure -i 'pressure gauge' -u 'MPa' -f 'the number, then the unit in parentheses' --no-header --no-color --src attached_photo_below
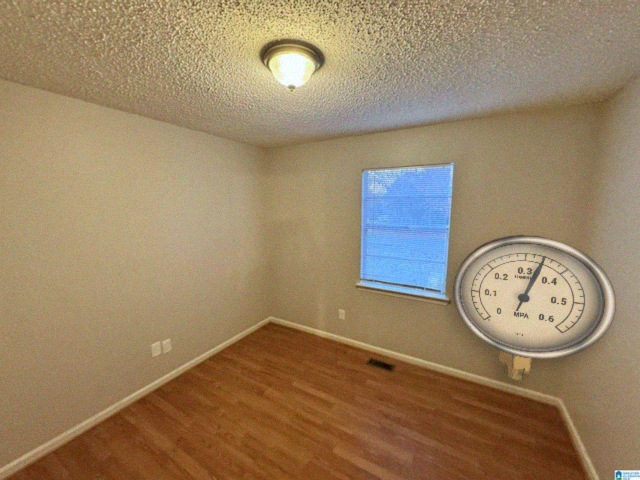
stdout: 0.34 (MPa)
